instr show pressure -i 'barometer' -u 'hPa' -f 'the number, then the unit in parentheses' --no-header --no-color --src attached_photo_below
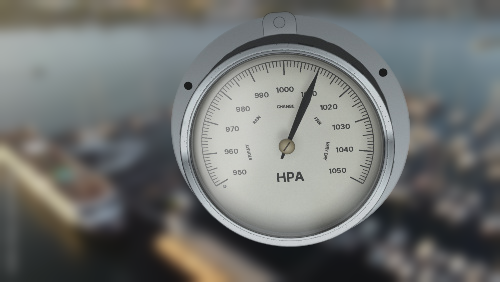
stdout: 1010 (hPa)
